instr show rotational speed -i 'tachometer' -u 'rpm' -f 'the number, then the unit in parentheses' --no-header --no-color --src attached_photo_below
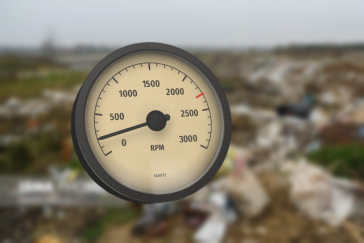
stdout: 200 (rpm)
